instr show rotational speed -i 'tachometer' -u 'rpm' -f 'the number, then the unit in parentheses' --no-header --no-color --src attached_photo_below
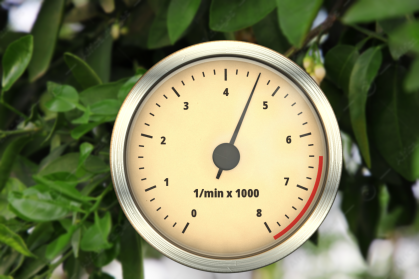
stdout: 4600 (rpm)
